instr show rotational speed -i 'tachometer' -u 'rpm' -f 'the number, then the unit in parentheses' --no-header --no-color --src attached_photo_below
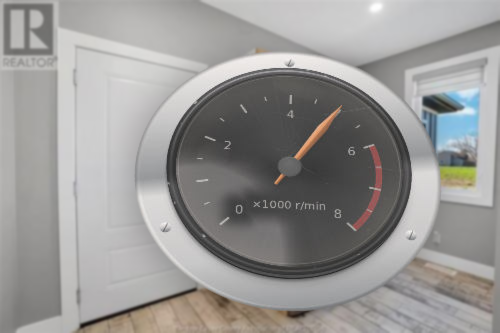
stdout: 5000 (rpm)
